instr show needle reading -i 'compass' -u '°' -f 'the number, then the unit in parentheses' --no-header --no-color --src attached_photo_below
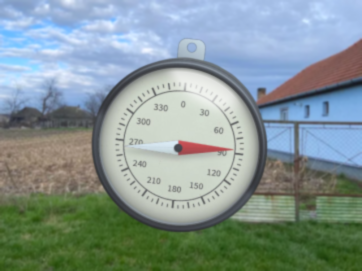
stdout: 85 (°)
